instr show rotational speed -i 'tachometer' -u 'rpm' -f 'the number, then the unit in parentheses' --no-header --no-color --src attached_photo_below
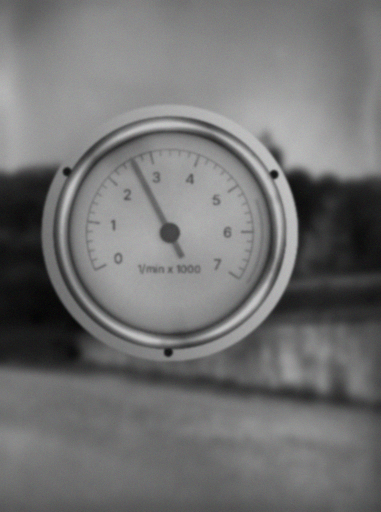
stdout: 2600 (rpm)
